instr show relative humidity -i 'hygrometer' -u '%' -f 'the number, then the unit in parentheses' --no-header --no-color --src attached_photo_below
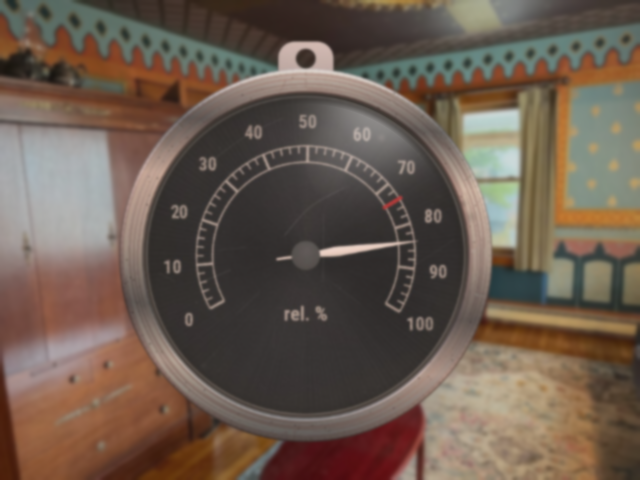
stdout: 84 (%)
